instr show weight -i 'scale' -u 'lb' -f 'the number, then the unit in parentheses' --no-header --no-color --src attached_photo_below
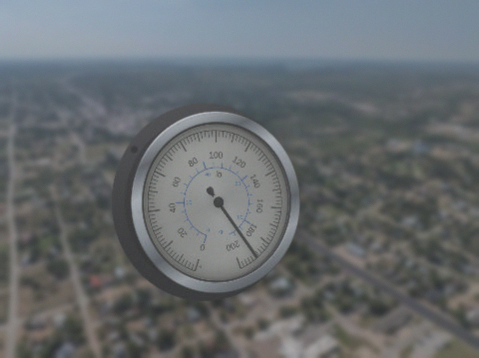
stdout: 190 (lb)
